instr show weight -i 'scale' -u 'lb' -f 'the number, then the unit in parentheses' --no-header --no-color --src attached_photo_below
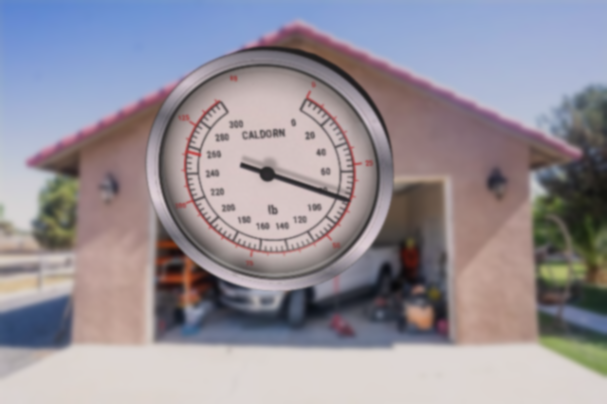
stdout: 80 (lb)
